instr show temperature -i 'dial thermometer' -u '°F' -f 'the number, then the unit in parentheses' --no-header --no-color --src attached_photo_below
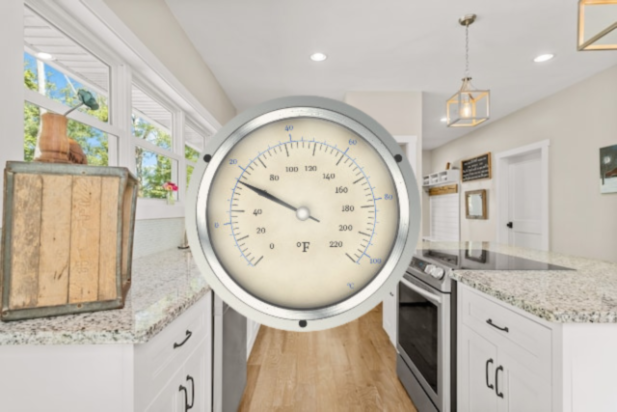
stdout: 60 (°F)
